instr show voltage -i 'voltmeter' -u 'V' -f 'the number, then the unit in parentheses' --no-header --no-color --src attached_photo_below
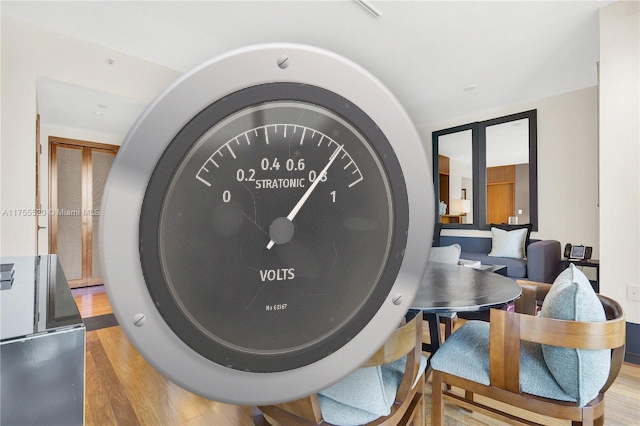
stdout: 0.8 (V)
